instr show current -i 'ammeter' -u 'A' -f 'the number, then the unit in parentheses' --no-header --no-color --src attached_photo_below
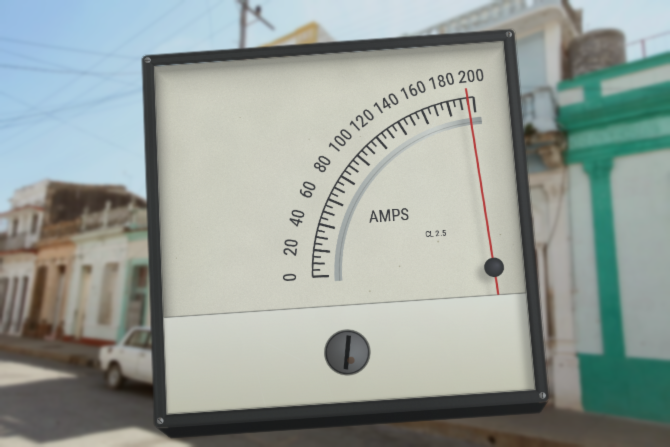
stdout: 195 (A)
